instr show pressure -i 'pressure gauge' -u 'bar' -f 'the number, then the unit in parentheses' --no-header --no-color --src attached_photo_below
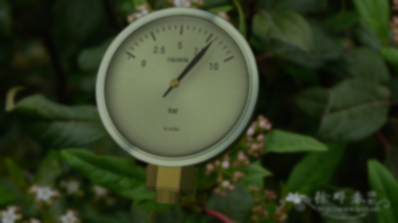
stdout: 8 (bar)
